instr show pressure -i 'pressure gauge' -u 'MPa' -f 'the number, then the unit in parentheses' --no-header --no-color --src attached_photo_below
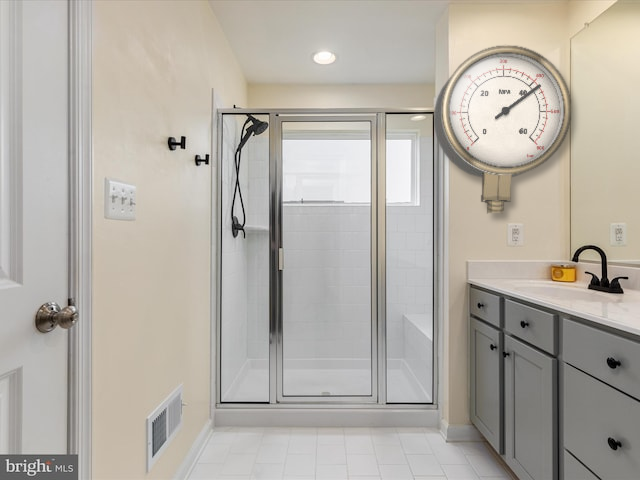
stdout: 42 (MPa)
